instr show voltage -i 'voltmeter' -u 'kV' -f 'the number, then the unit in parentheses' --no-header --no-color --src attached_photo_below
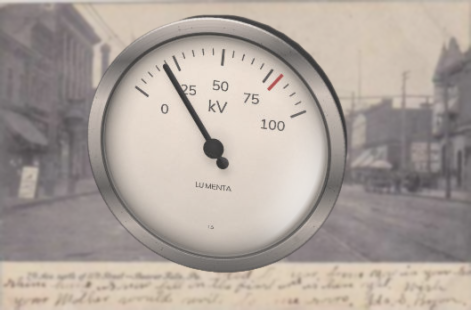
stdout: 20 (kV)
